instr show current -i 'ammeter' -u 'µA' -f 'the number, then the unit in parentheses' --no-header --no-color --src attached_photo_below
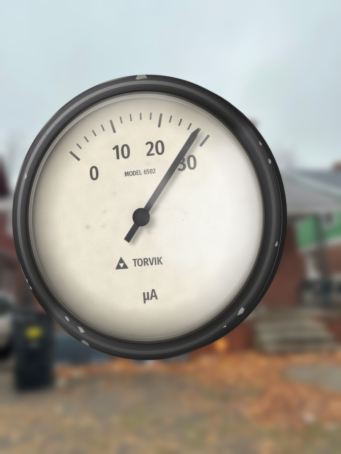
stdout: 28 (µA)
